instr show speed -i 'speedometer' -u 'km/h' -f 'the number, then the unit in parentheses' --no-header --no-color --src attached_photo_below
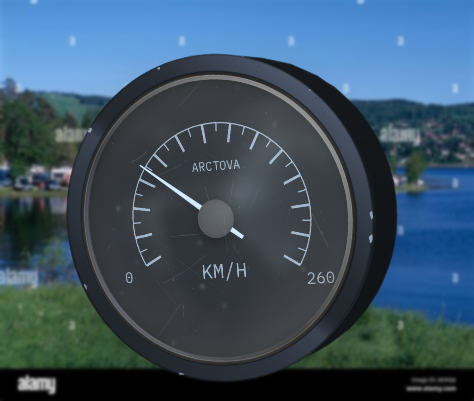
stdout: 70 (km/h)
